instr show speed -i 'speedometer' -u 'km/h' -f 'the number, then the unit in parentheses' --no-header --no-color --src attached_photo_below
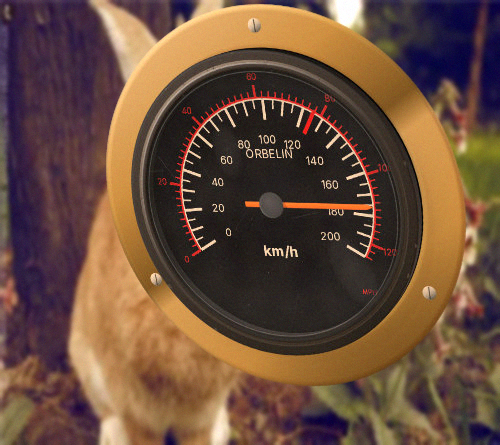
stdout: 175 (km/h)
